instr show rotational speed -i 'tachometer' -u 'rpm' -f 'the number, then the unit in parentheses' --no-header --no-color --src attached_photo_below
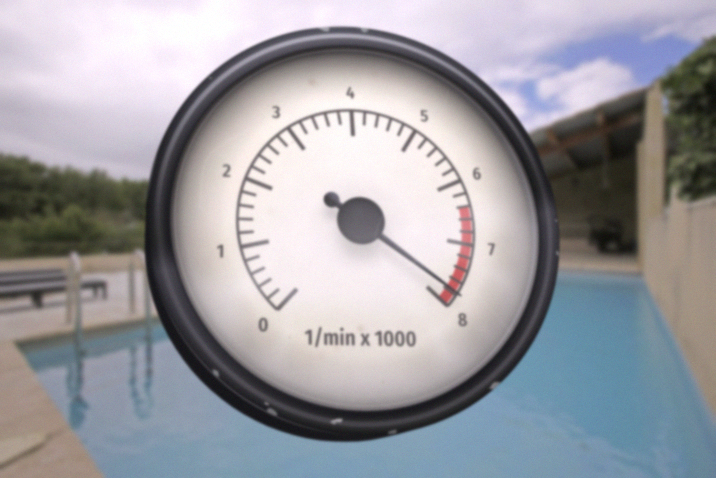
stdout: 7800 (rpm)
